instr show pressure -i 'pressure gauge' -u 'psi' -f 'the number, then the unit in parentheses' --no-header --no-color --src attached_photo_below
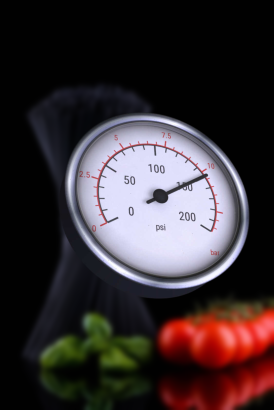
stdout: 150 (psi)
